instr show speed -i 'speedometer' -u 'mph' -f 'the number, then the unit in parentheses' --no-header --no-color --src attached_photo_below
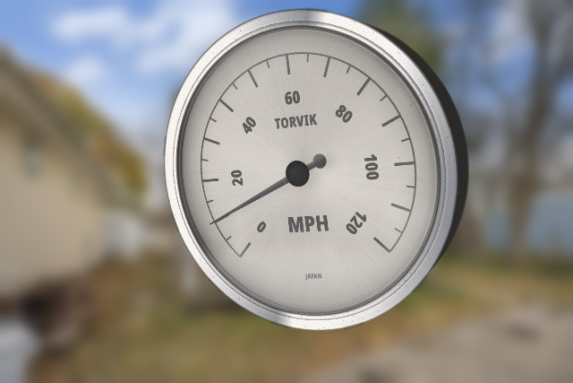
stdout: 10 (mph)
